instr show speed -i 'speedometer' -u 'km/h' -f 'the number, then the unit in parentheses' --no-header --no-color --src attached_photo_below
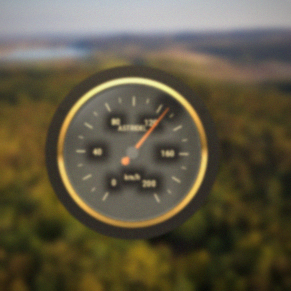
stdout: 125 (km/h)
